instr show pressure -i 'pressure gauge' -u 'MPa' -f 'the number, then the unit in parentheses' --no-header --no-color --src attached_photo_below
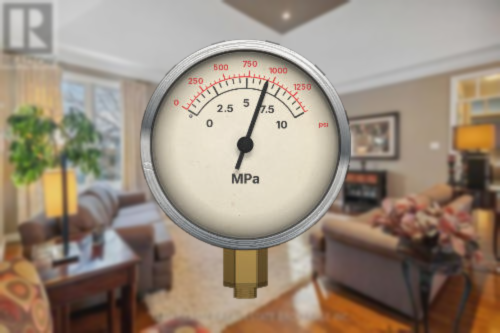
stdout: 6.5 (MPa)
